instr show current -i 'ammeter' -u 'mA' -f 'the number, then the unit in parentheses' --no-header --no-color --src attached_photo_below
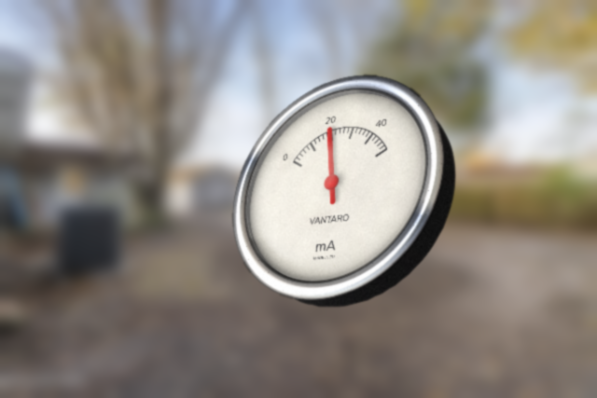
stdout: 20 (mA)
